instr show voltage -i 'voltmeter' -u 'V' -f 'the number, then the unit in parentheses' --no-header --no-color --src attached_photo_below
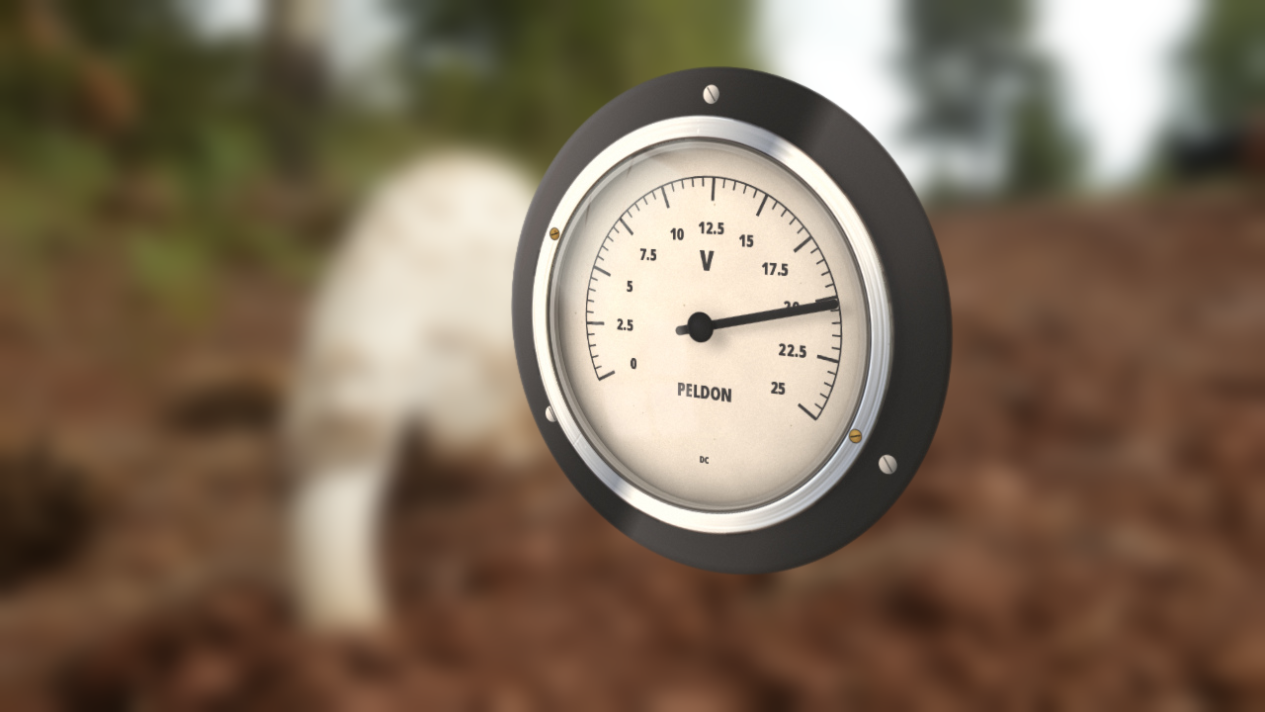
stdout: 20.25 (V)
